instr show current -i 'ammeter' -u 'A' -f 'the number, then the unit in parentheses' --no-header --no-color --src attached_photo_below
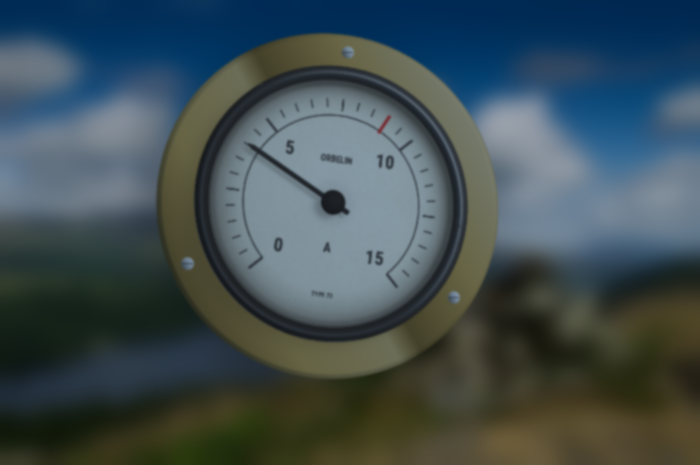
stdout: 4 (A)
